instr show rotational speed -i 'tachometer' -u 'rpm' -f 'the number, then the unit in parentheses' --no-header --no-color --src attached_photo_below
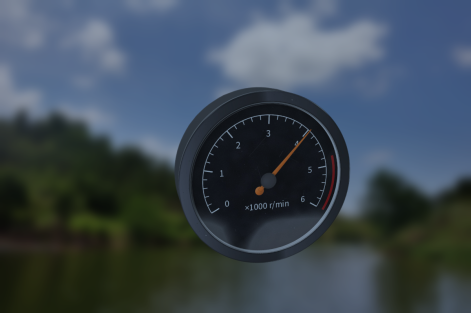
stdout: 4000 (rpm)
